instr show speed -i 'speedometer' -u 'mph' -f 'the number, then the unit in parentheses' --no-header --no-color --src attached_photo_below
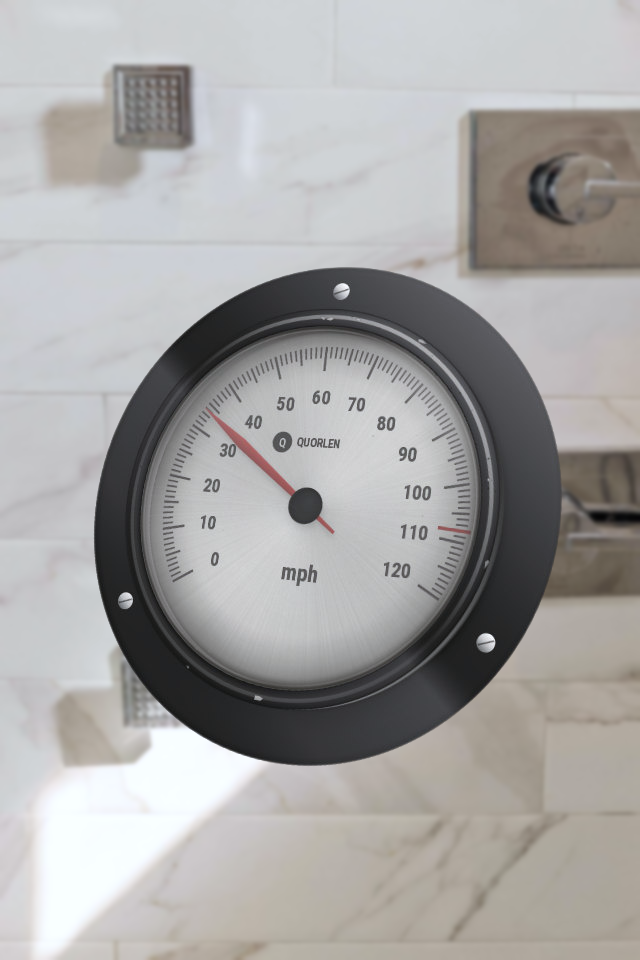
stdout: 34 (mph)
